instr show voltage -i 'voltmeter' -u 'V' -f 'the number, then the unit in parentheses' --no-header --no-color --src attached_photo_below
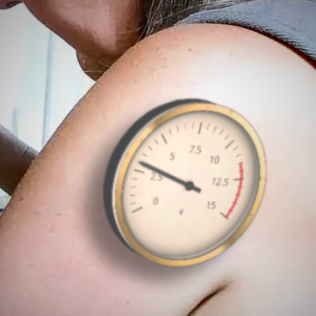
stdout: 3 (V)
